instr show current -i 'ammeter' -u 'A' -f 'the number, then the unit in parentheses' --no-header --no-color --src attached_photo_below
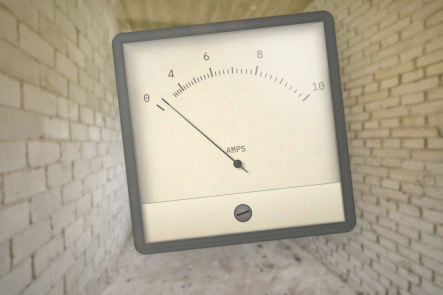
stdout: 2 (A)
